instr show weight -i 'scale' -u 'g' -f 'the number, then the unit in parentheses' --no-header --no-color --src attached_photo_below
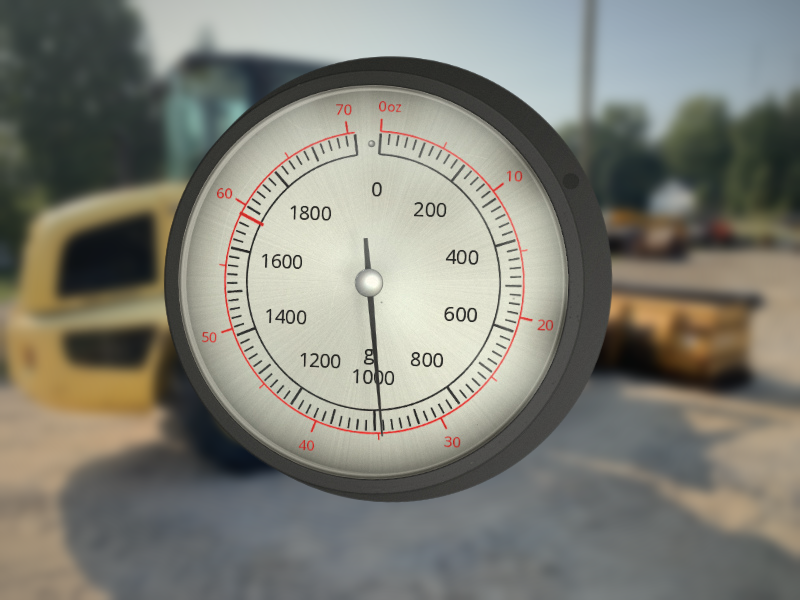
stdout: 980 (g)
